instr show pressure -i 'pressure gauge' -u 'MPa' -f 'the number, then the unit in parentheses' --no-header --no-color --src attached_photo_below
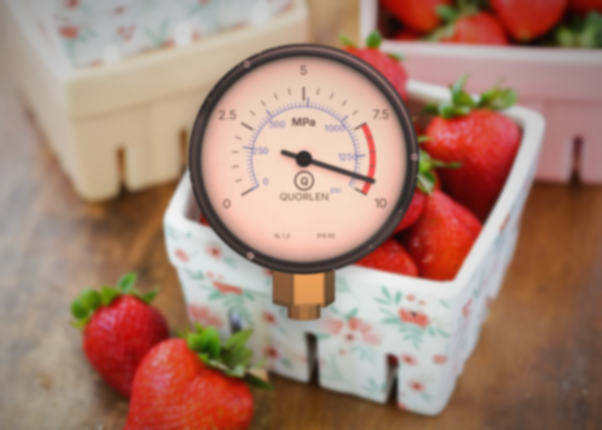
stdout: 9.5 (MPa)
